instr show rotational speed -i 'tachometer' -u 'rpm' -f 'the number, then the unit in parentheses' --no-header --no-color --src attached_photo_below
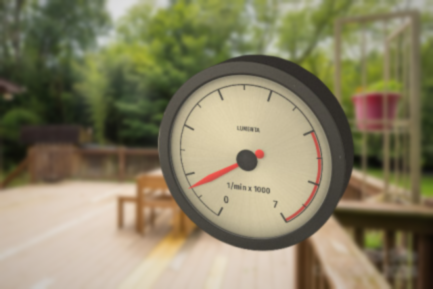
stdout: 750 (rpm)
